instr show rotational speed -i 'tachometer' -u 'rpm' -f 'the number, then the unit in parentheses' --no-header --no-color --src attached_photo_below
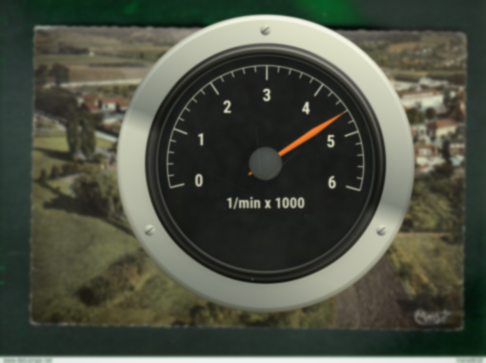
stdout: 4600 (rpm)
